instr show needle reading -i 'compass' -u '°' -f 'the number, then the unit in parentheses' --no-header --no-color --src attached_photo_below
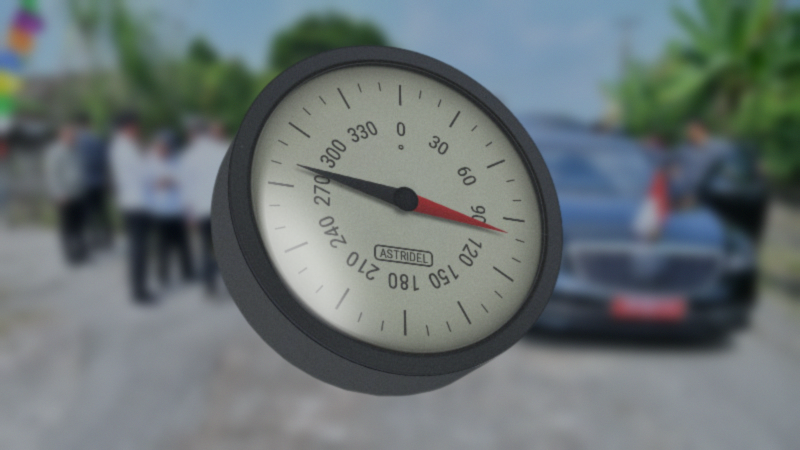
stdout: 100 (°)
